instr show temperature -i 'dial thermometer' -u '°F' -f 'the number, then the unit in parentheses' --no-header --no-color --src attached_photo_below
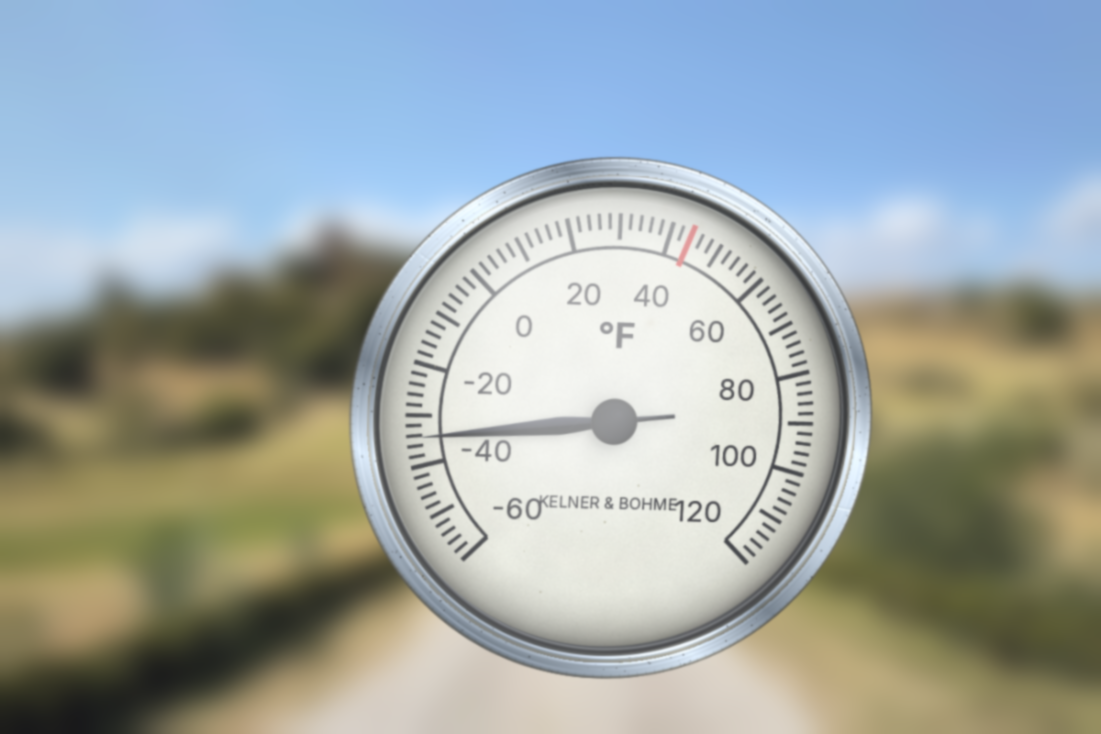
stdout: -34 (°F)
